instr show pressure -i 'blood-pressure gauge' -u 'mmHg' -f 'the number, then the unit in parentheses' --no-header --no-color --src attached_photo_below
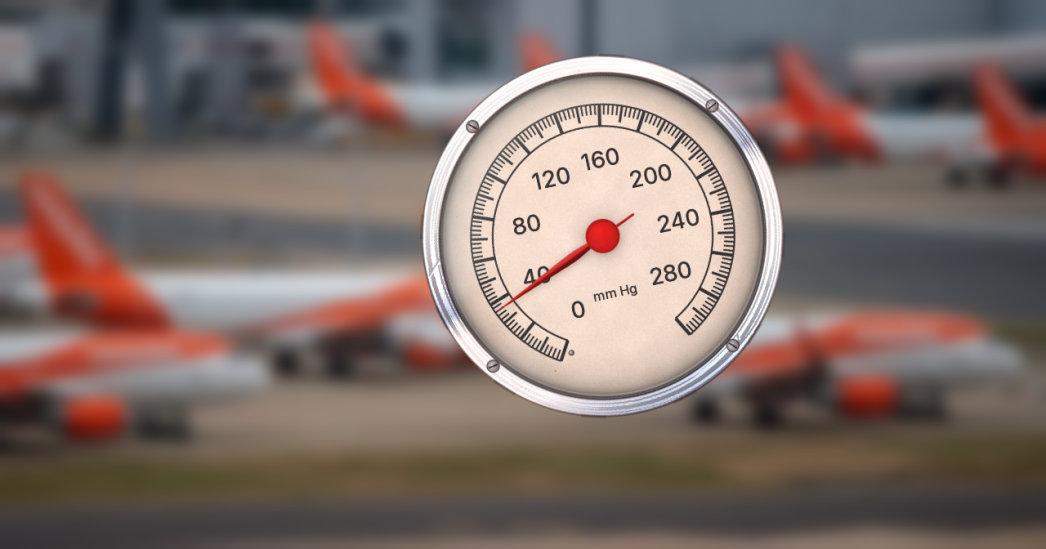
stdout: 36 (mmHg)
